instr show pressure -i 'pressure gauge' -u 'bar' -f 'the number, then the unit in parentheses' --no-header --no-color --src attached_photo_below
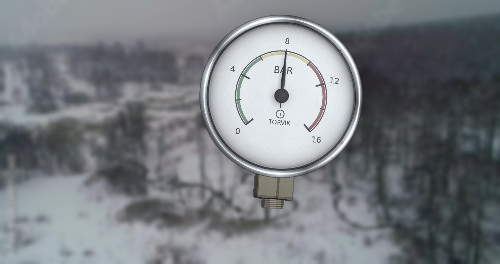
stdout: 8 (bar)
